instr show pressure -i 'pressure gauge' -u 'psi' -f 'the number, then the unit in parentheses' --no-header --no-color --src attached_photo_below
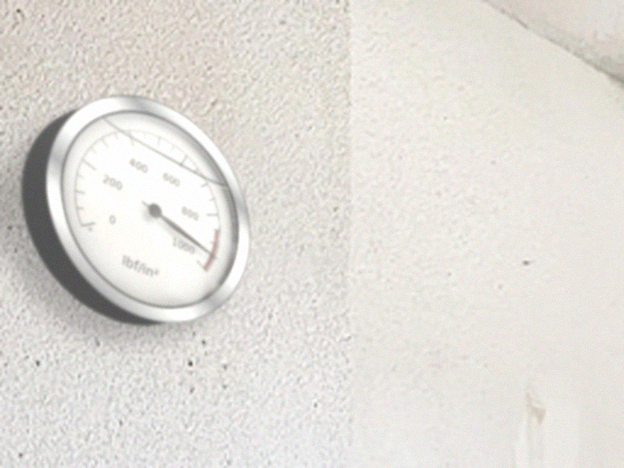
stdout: 950 (psi)
